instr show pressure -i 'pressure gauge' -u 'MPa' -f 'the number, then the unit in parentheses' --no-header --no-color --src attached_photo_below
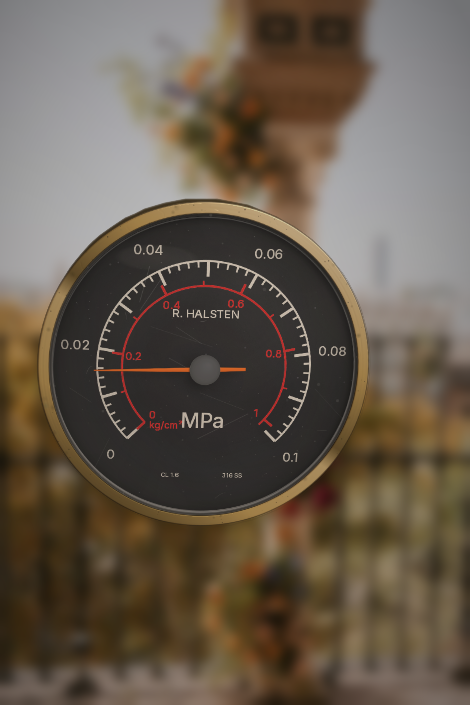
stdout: 0.016 (MPa)
